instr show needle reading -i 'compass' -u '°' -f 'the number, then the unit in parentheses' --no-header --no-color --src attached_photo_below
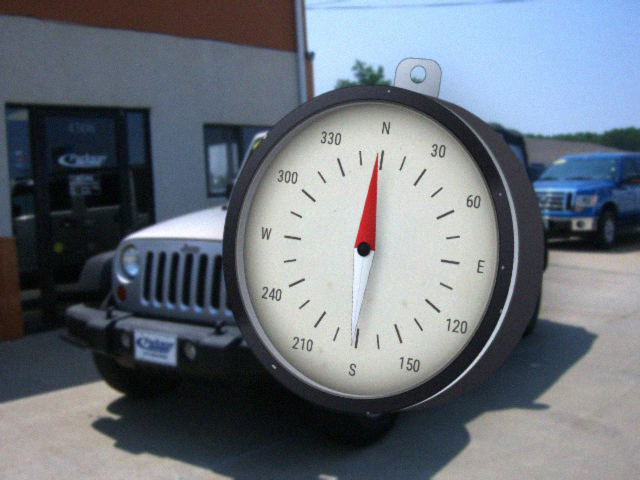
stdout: 0 (°)
